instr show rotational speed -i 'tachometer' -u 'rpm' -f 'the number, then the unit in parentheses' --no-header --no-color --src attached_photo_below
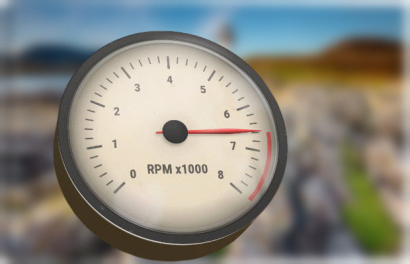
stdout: 6600 (rpm)
